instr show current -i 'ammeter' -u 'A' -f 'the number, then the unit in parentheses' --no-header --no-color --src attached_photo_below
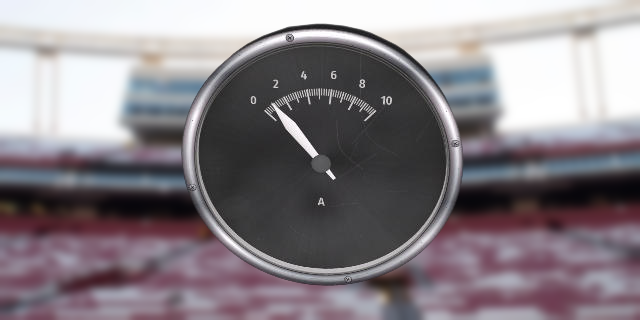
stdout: 1 (A)
